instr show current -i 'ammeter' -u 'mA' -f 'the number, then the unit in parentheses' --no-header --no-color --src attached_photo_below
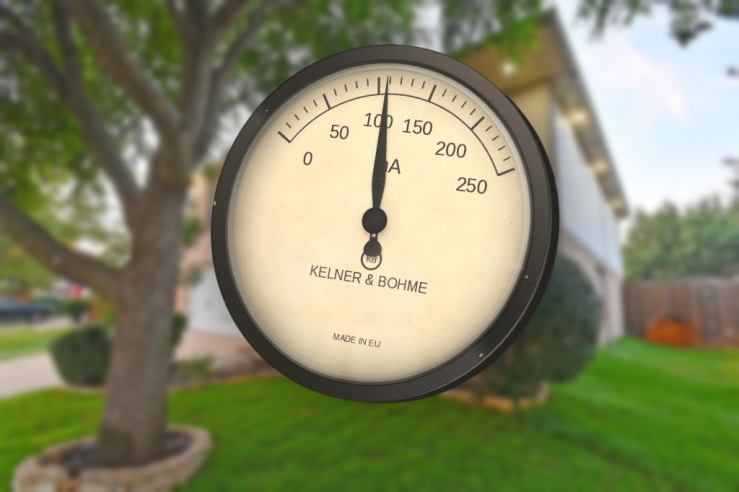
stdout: 110 (mA)
